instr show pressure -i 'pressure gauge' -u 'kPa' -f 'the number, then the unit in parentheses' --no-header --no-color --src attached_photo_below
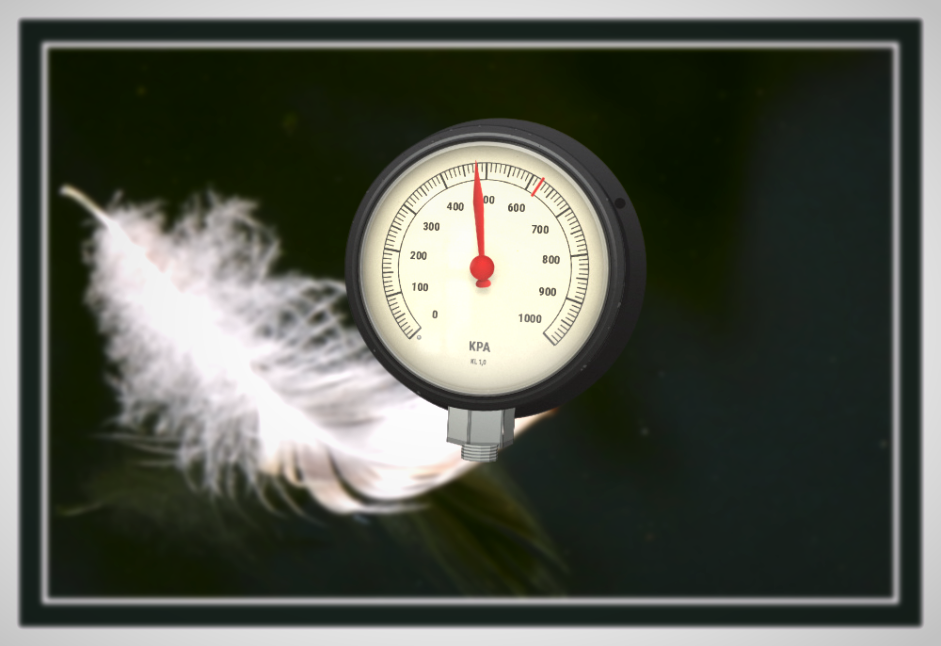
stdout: 480 (kPa)
